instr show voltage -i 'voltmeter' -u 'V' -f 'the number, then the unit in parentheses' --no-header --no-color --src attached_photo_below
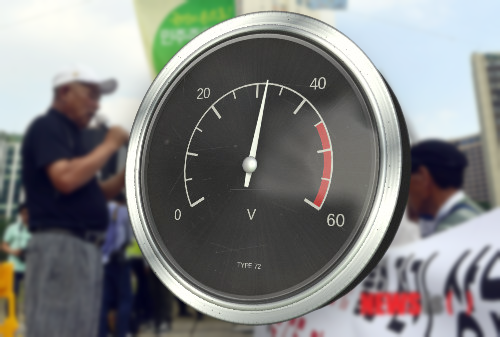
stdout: 32.5 (V)
